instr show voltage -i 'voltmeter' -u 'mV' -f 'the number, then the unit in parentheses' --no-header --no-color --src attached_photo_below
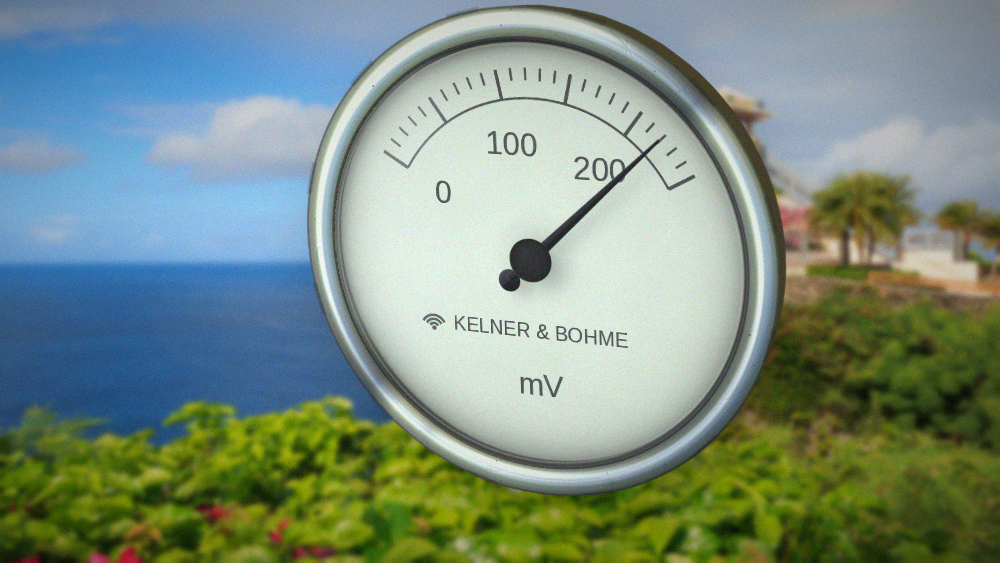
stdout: 220 (mV)
